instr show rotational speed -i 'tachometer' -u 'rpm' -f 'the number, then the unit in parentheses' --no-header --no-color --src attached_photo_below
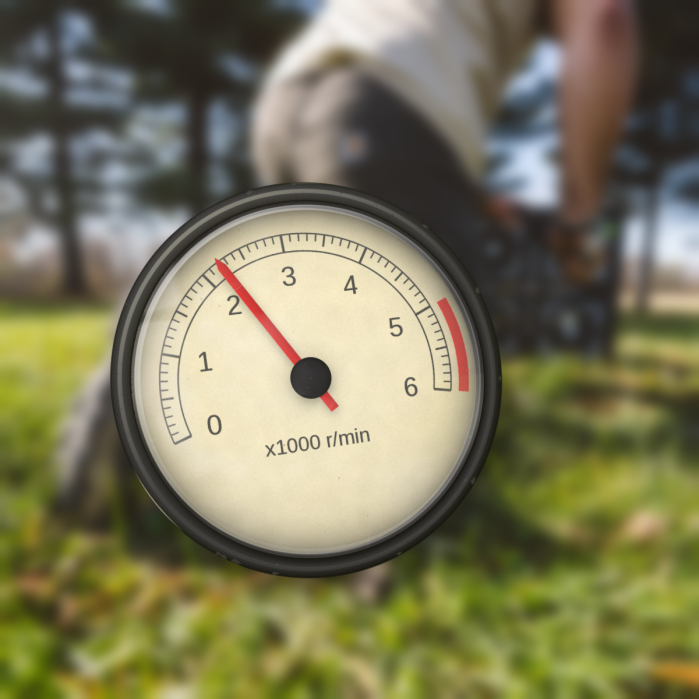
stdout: 2200 (rpm)
